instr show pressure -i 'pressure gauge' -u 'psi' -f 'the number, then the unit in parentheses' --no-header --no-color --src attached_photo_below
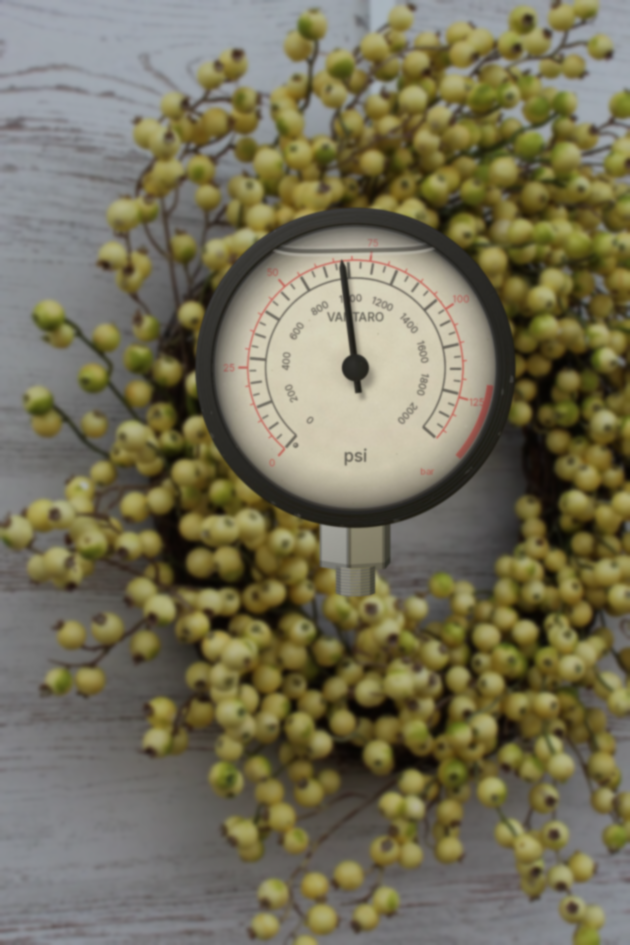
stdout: 975 (psi)
